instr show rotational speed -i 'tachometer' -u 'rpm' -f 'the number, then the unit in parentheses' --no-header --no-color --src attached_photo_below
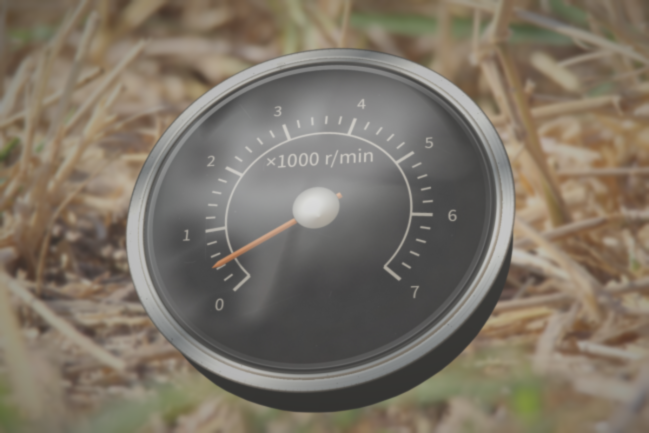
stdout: 400 (rpm)
